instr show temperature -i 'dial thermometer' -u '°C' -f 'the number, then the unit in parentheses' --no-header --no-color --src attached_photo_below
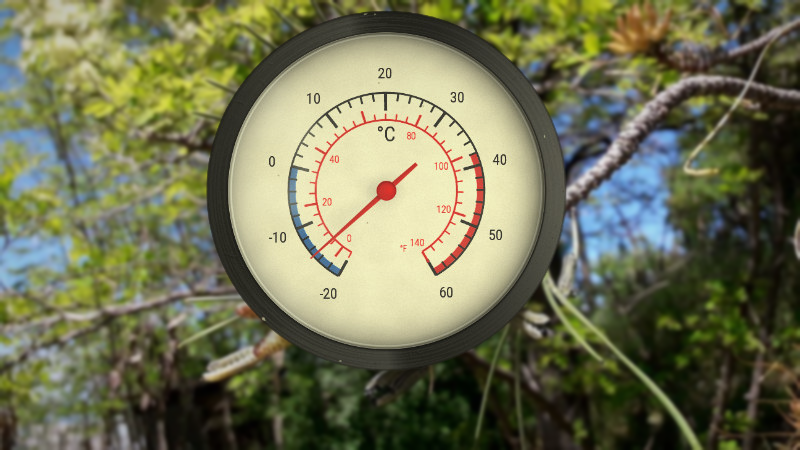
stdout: -15 (°C)
